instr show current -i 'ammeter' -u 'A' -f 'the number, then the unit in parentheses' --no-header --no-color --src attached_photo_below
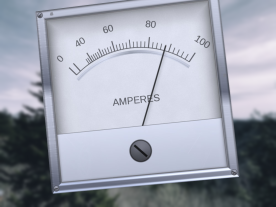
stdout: 88 (A)
